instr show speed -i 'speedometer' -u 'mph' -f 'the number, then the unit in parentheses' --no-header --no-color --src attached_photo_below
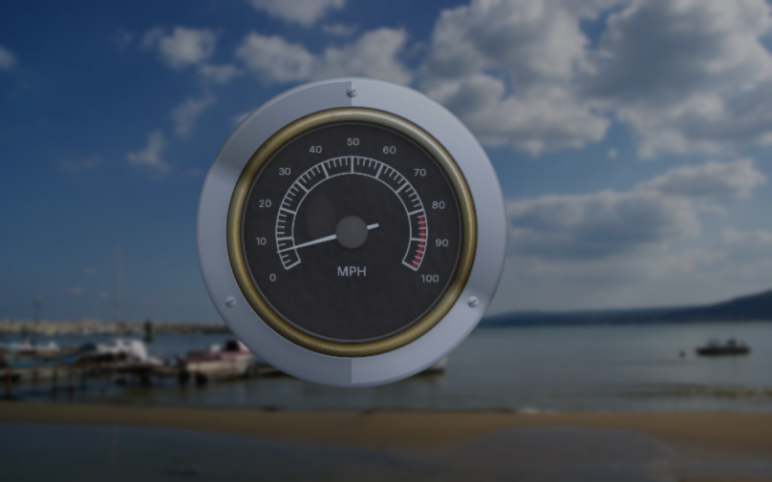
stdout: 6 (mph)
